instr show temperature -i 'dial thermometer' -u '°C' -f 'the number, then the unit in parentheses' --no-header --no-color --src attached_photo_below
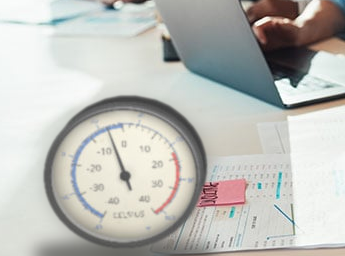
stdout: -4 (°C)
